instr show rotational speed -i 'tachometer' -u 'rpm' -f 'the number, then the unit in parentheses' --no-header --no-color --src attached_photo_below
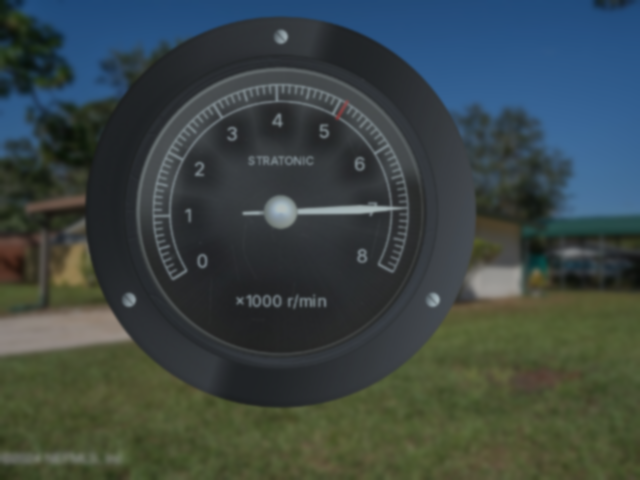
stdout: 7000 (rpm)
